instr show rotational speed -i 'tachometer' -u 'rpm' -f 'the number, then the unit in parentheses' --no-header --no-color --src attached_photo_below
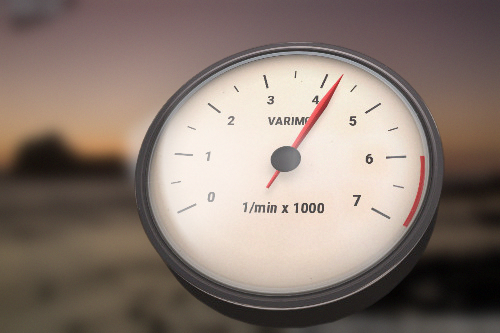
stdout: 4250 (rpm)
